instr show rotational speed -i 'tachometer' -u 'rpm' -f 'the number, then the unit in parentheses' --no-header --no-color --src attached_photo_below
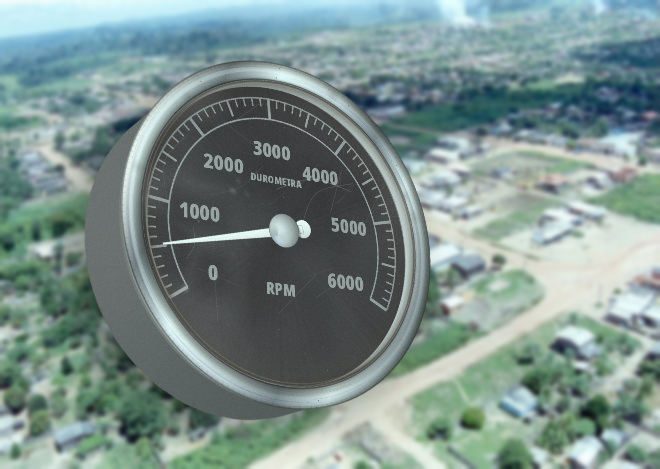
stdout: 500 (rpm)
